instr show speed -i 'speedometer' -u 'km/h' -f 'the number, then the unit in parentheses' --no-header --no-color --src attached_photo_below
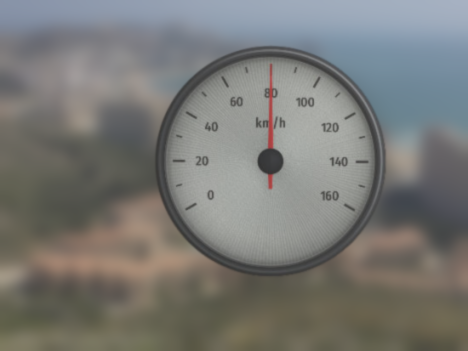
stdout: 80 (km/h)
